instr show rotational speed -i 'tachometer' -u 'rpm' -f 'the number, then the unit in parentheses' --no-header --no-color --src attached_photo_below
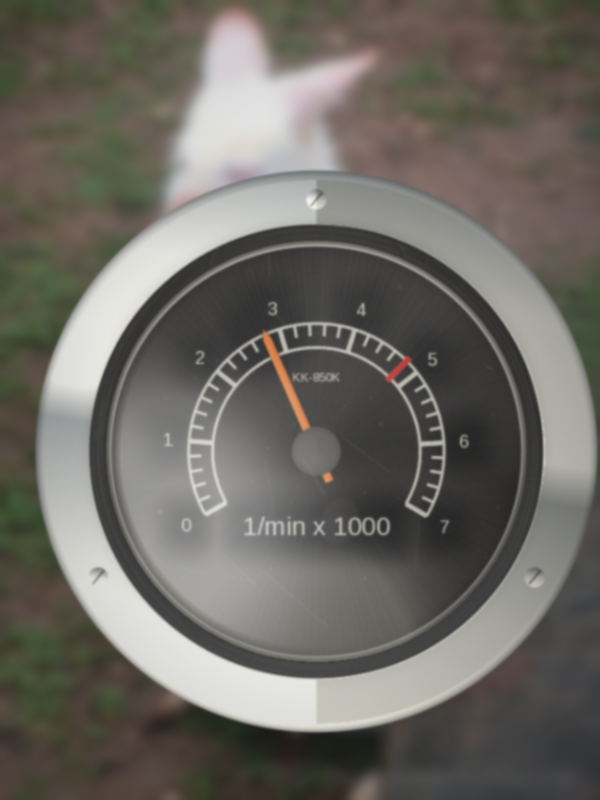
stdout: 2800 (rpm)
